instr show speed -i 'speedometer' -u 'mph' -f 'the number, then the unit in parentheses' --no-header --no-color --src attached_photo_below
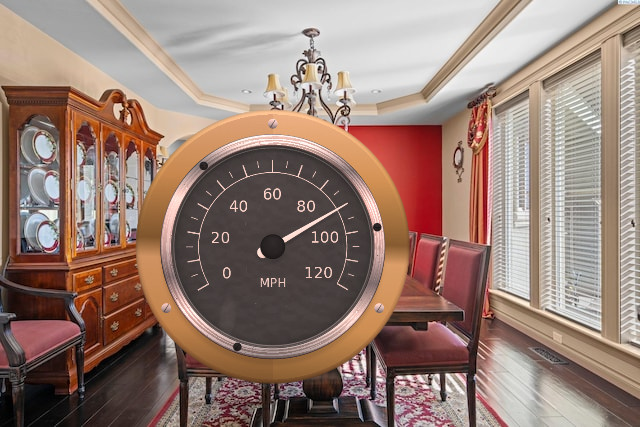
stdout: 90 (mph)
